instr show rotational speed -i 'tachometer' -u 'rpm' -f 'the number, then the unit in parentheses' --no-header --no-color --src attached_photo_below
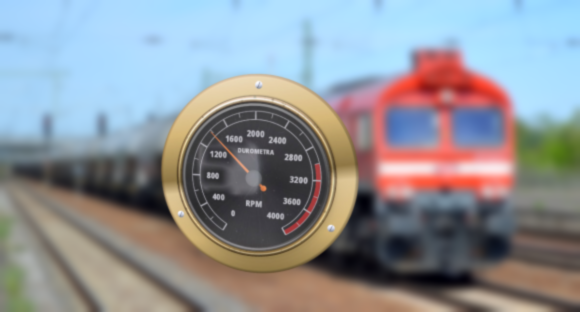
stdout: 1400 (rpm)
